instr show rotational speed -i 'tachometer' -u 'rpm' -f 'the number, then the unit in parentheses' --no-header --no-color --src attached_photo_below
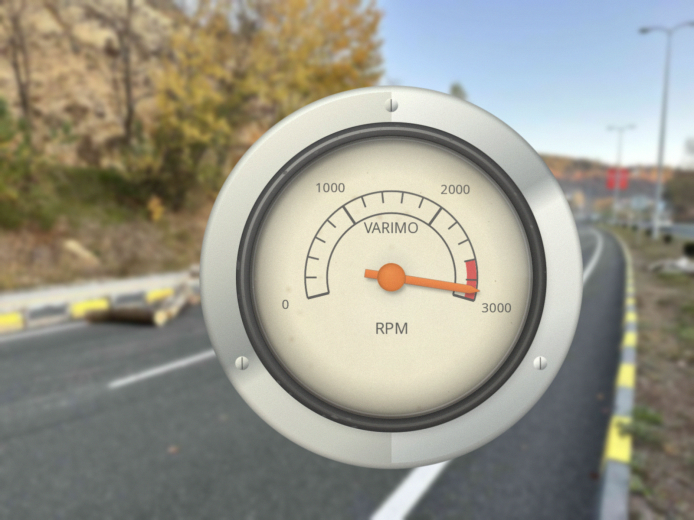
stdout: 2900 (rpm)
